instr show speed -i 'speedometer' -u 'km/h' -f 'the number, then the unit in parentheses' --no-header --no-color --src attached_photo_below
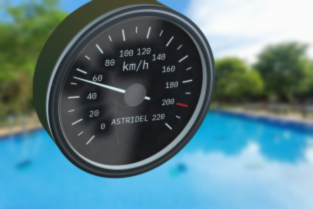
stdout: 55 (km/h)
